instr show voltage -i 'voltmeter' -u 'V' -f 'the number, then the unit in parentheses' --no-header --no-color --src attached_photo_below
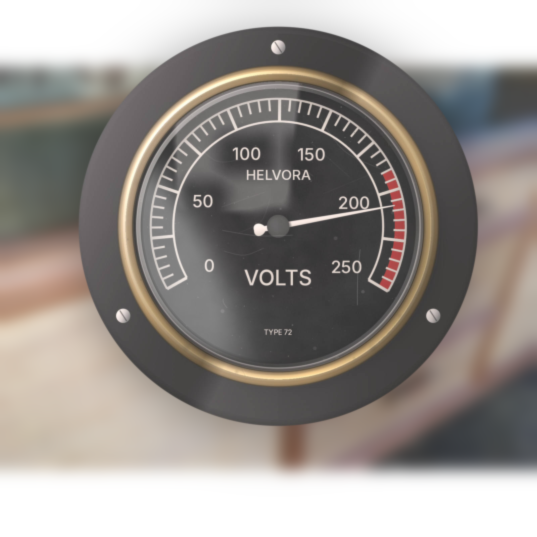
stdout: 207.5 (V)
